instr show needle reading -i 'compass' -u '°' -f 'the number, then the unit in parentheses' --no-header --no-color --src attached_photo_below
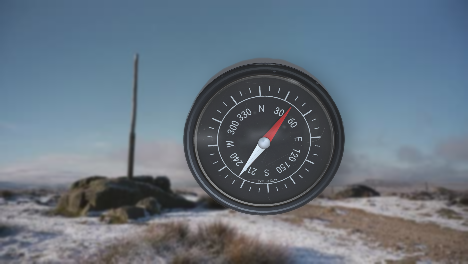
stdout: 40 (°)
